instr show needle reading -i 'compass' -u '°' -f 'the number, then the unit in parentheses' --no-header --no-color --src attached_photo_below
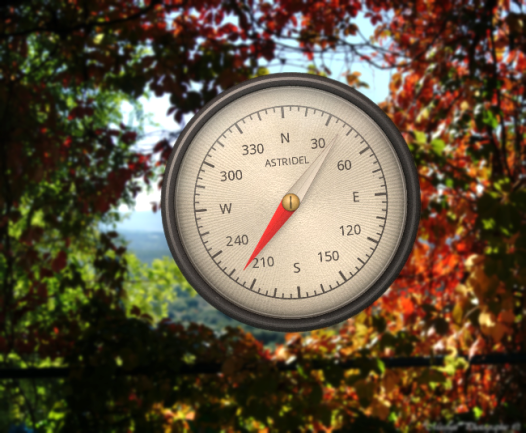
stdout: 220 (°)
